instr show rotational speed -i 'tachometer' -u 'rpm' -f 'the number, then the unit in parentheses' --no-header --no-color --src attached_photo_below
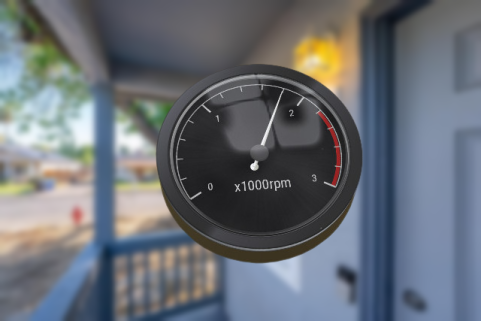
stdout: 1800 (rpm)
